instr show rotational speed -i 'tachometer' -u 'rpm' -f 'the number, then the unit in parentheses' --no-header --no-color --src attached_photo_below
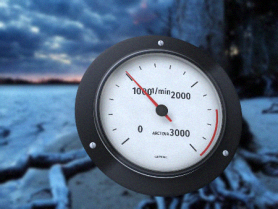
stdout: 1000 (rpm)
